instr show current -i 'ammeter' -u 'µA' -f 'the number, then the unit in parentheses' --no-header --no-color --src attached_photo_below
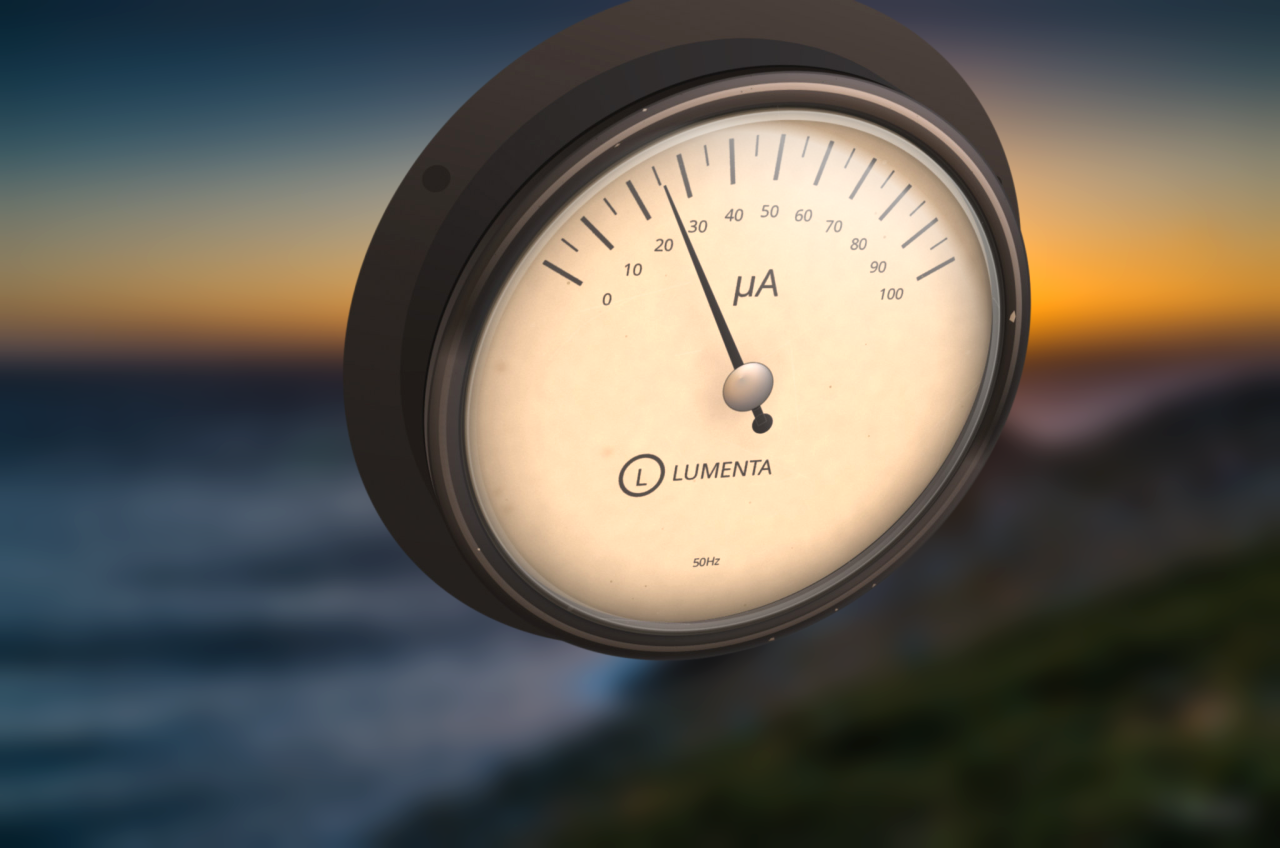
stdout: 25 (µA)
